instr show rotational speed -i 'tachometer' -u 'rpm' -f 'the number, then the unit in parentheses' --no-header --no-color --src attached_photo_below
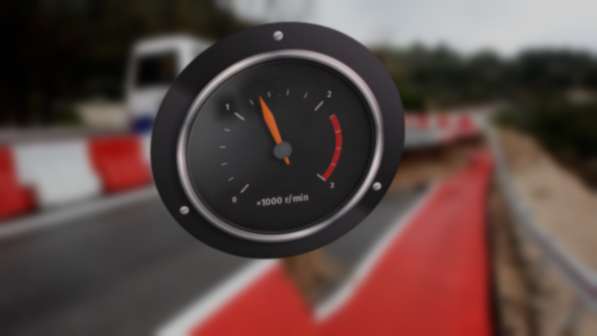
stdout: 1300 (rpm)
